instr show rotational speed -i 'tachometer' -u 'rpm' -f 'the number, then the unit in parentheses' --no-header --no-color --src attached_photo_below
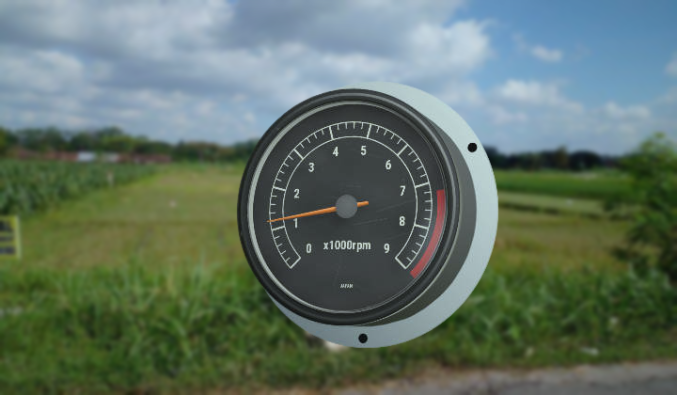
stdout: 1200 (rpm)
